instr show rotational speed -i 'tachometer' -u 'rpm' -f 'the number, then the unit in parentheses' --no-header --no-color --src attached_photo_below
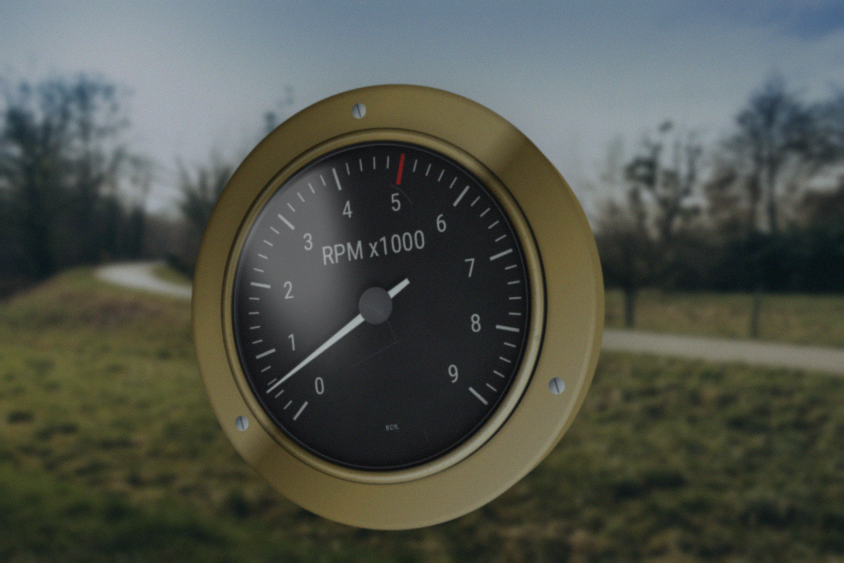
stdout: 500 (rpm)
